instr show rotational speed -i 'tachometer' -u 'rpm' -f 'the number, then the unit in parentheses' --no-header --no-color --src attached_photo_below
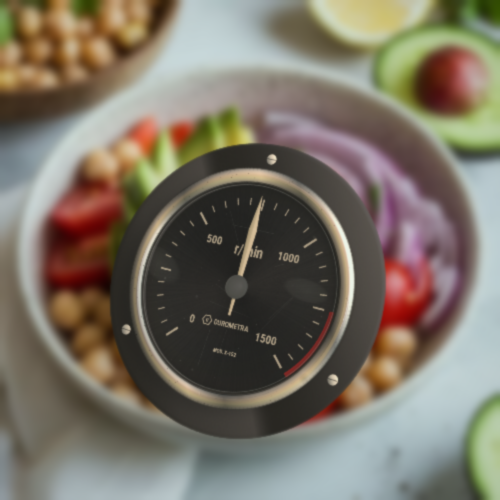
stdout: 750 (rpm)
